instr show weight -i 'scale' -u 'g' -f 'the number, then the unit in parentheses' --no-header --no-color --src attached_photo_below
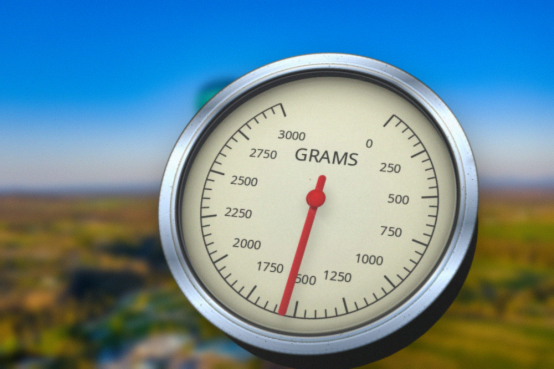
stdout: 1550 (g)
